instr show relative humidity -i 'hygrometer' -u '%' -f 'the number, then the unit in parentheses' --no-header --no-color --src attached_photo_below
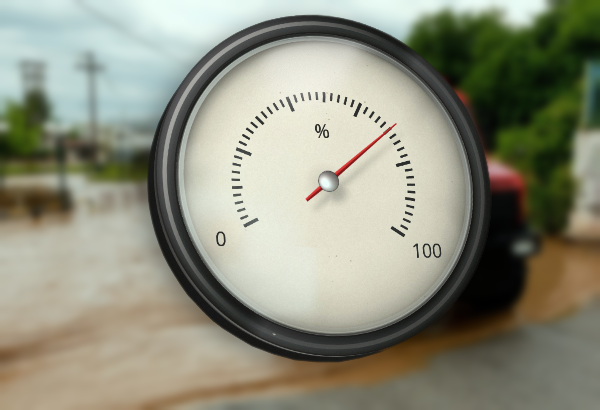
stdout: 70 (%)
